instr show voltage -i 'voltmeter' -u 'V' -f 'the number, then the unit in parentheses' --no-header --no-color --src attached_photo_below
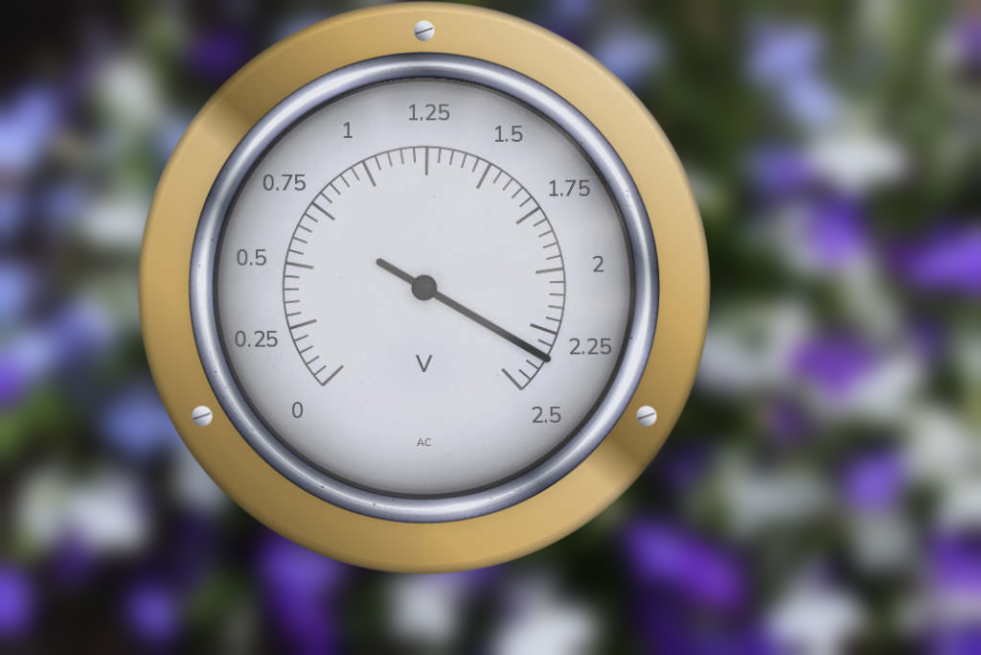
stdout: 2.35 (V)
